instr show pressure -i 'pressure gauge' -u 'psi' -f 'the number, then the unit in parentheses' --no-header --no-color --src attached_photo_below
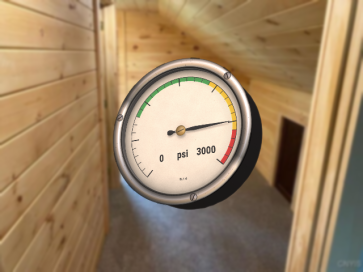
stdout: 2500 (psi)
